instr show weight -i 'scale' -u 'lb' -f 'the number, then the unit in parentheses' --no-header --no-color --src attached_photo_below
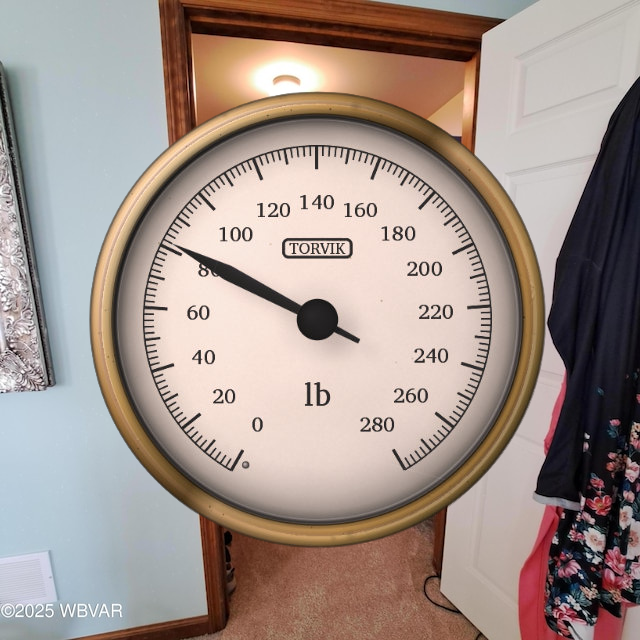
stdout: 82 (lb)
